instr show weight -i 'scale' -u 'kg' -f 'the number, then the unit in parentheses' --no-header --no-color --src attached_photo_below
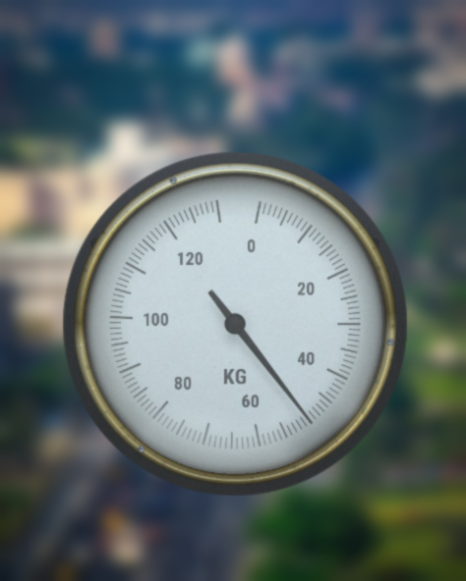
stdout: 50 (kg)
